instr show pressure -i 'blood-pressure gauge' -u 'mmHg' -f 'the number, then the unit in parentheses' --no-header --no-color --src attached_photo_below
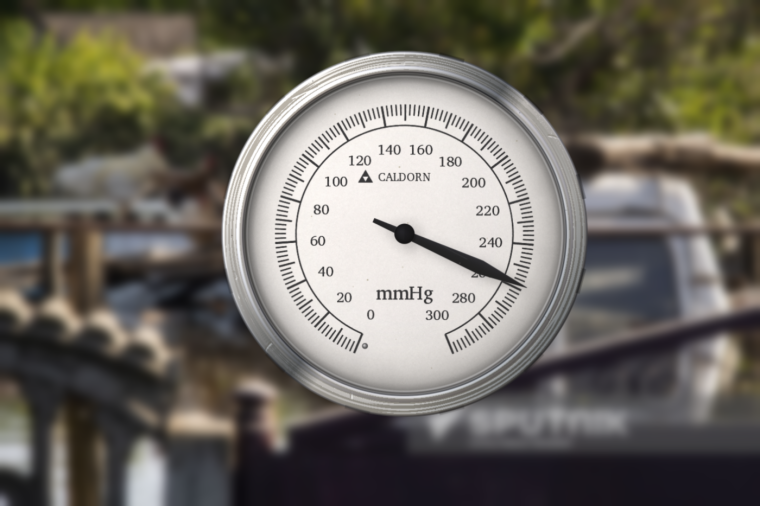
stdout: 258 (mmHg)
